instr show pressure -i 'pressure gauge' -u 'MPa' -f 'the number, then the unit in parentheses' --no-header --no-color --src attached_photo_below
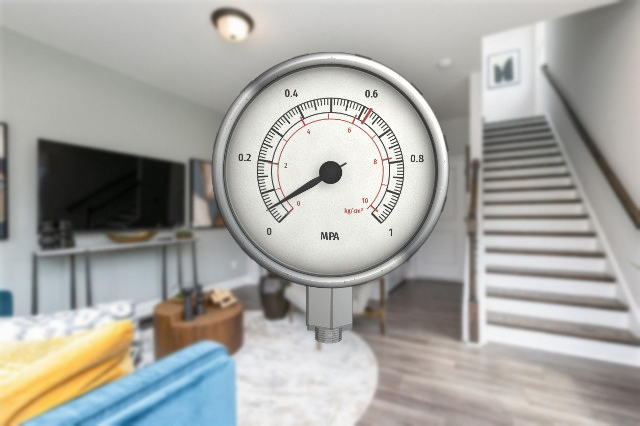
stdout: 0.05 (MPa)
